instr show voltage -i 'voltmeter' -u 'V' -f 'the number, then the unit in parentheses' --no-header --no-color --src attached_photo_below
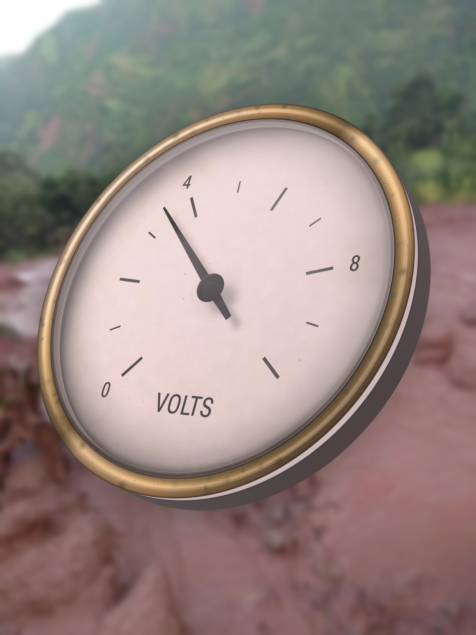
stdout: 3.5 (V)
